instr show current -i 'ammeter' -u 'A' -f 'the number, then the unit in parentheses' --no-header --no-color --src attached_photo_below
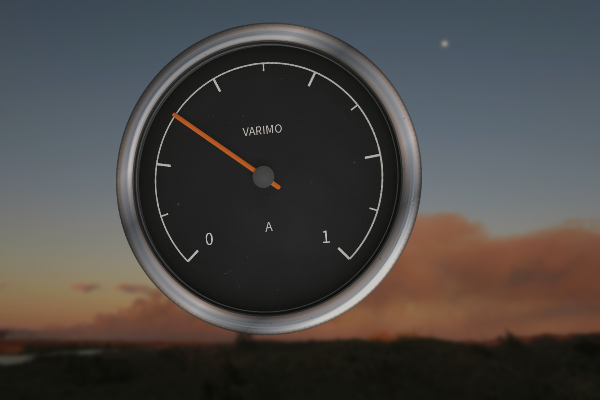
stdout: 0.3 (A)
